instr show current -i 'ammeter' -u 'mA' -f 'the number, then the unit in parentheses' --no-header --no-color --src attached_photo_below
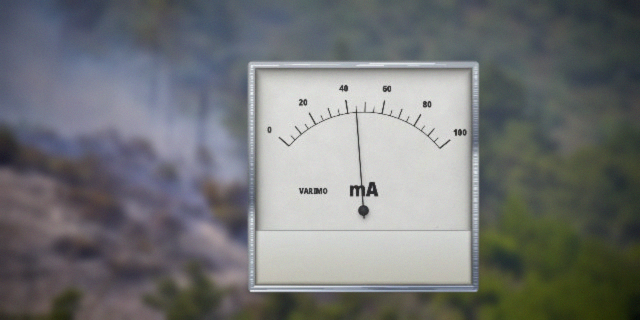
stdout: 45 (mA)
